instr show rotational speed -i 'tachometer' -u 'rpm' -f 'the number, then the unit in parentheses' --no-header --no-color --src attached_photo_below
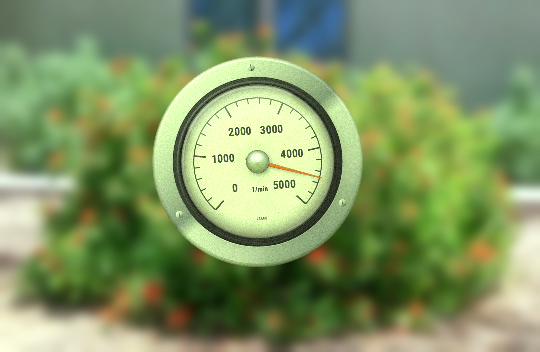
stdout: 4500 (rpm)
